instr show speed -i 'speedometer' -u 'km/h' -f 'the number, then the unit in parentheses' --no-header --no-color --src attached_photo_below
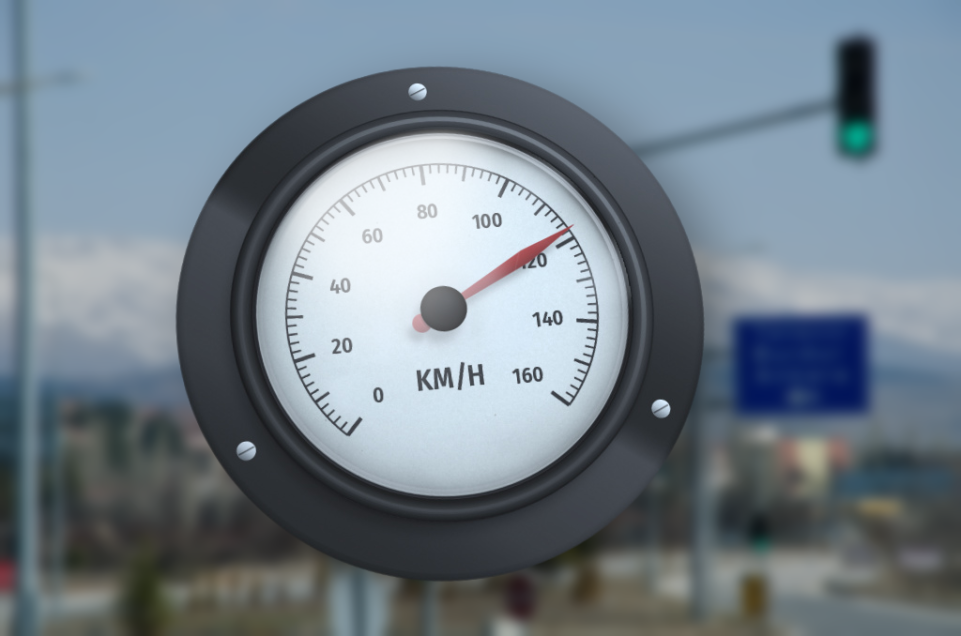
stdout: 118 (km/h)
